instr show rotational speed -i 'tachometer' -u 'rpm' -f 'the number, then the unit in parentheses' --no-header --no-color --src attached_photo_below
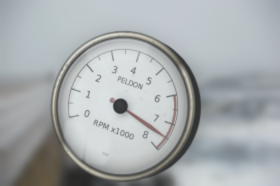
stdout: 7500 (rpm)
